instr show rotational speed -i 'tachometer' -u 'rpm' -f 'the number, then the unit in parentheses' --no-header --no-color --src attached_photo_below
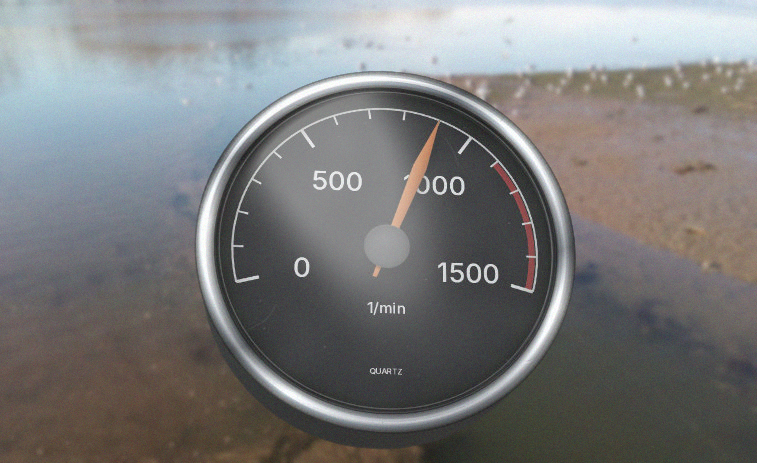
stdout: 900 (rpm)
